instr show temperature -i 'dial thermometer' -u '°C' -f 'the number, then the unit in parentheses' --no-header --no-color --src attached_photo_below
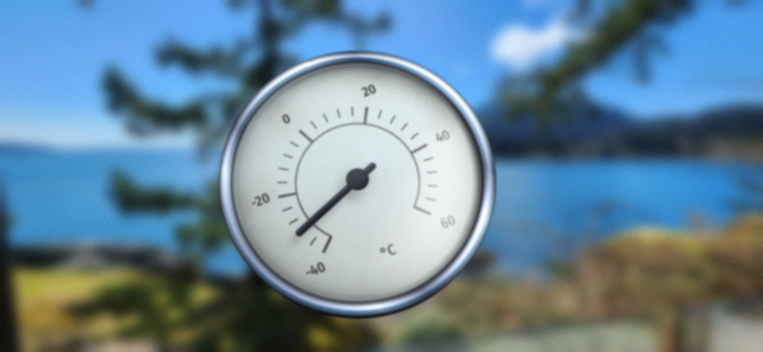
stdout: -32 (°C)
